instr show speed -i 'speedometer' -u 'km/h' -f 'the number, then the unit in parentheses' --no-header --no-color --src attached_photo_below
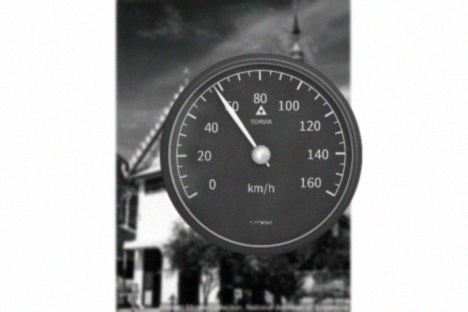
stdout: 57.5 (km/h)
